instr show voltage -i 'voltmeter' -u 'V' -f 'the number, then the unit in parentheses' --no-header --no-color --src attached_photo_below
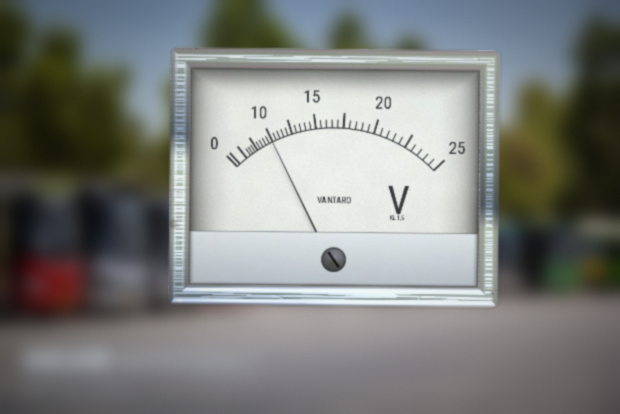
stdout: 10 (V)
